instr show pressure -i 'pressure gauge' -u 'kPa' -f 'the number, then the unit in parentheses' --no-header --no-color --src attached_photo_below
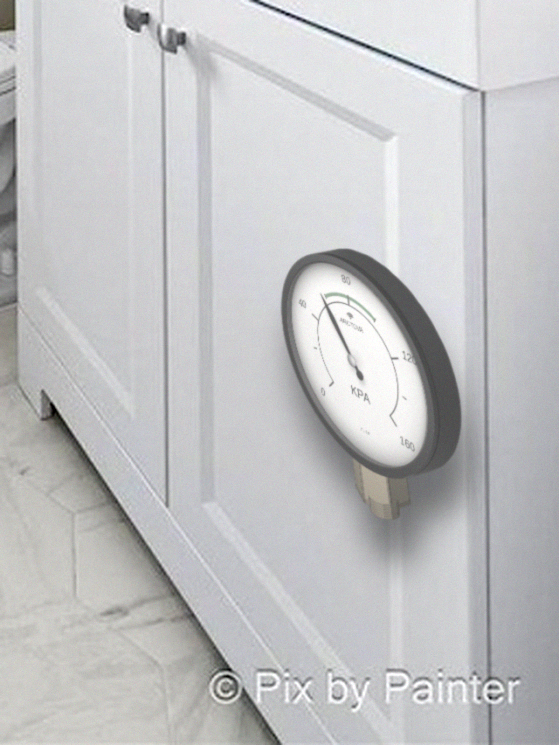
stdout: 60 (kPa)
